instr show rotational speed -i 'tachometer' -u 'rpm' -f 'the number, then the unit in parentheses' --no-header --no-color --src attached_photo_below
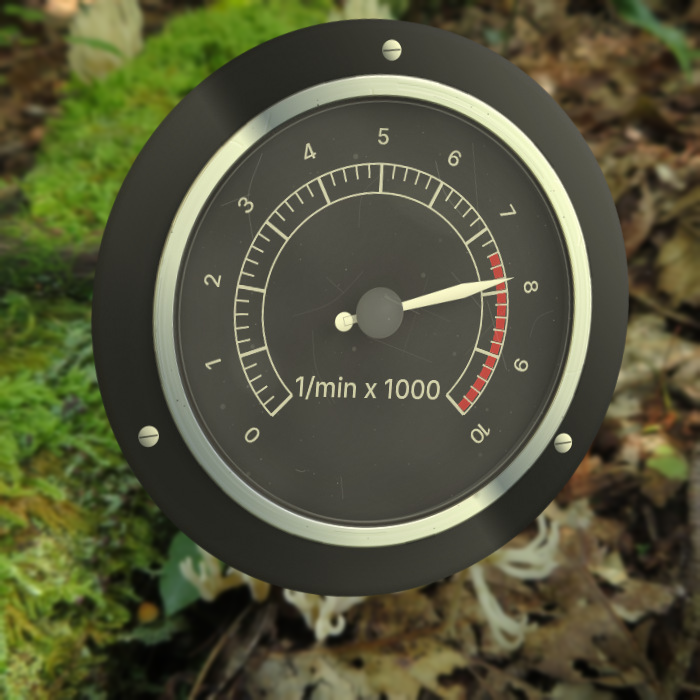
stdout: 7800 (rpm)
